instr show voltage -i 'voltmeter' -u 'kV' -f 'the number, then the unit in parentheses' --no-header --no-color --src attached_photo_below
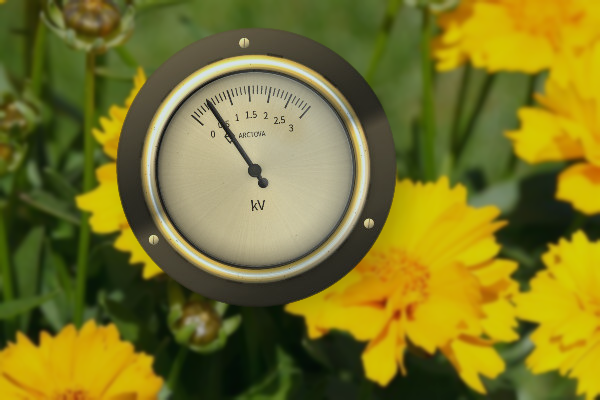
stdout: 0.5 (kV)
